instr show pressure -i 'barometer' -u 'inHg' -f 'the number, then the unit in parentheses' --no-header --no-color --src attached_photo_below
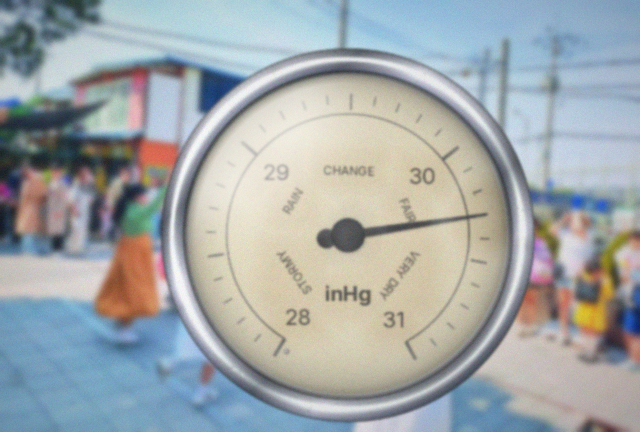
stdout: 30.3 (inHg)
